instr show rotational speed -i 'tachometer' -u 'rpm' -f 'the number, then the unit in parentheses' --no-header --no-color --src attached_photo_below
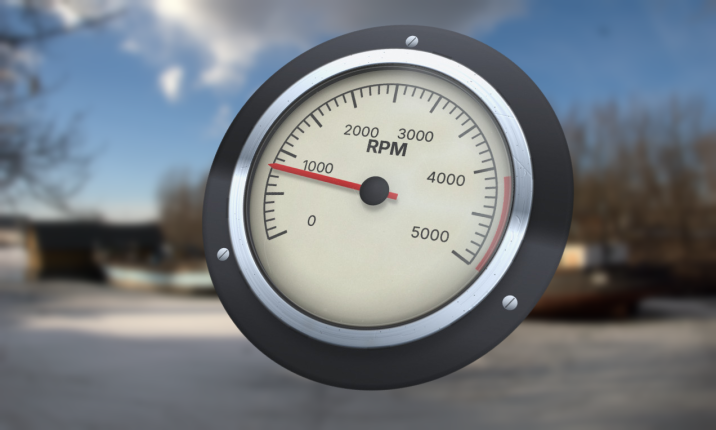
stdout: 800 (rpm)
